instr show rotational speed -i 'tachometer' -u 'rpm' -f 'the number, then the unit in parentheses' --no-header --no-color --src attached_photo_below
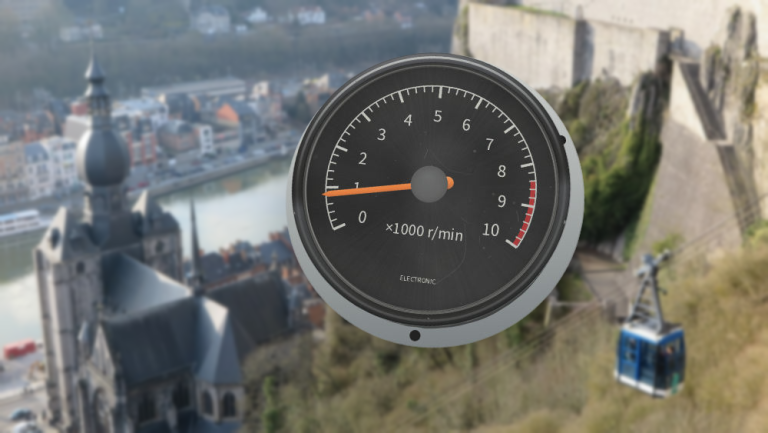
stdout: 800 (rpm)
